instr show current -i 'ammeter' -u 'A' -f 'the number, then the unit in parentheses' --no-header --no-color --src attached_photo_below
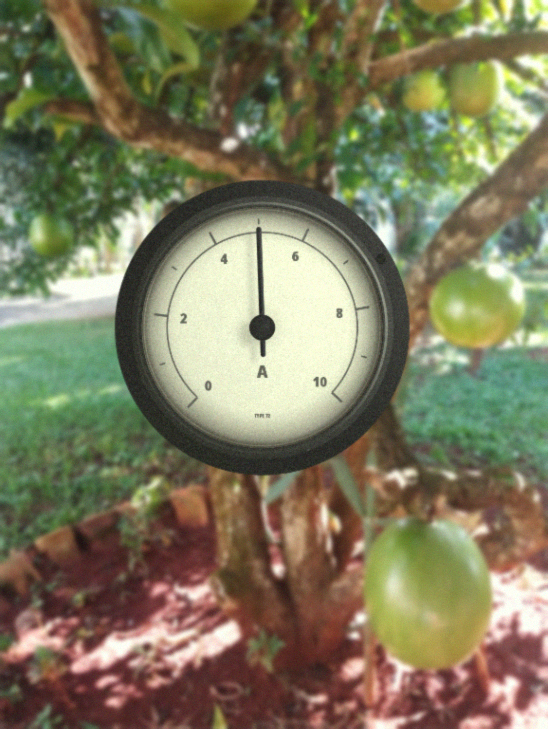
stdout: 5 (A)
